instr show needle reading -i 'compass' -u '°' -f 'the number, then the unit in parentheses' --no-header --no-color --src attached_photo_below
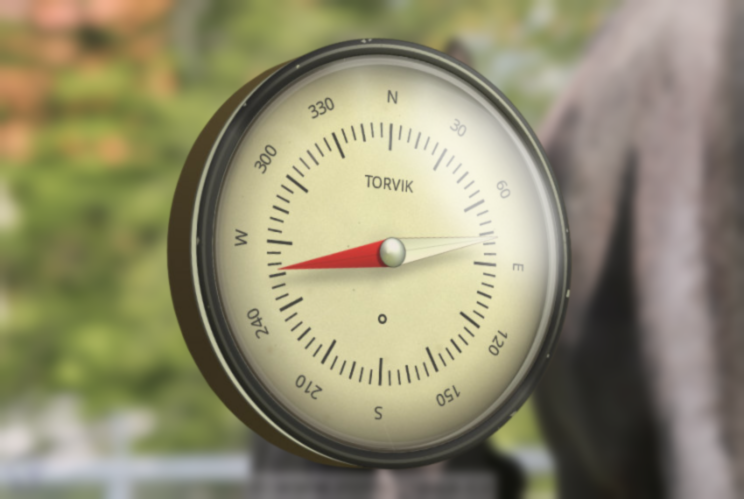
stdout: 257.5 (°)
